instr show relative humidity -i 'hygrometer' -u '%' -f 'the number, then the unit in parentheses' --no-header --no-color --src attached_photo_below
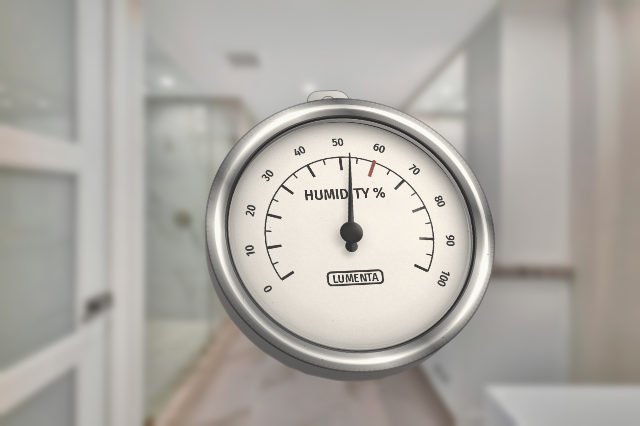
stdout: 52.5 (%)
